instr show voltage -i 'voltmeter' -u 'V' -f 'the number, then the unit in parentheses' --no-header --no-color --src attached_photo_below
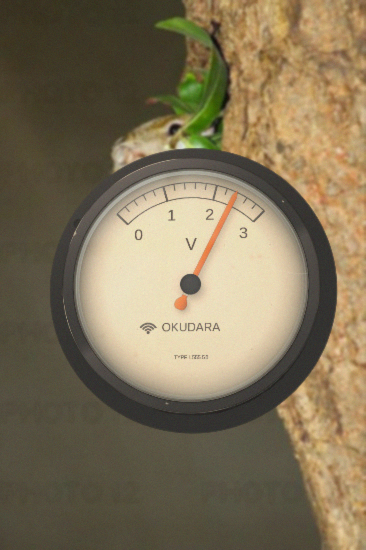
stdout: 2.4 (V)
